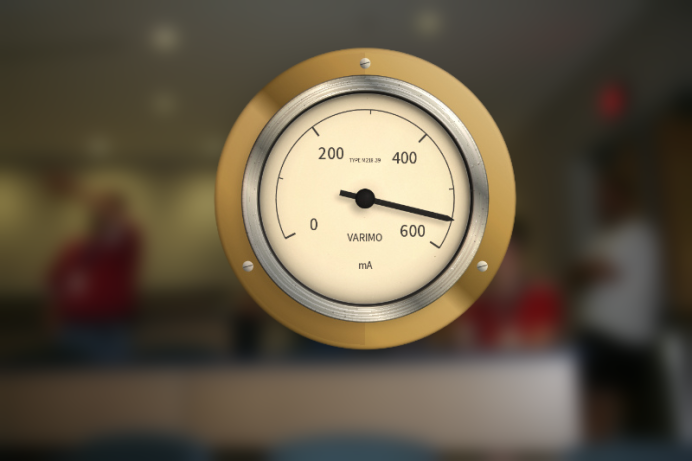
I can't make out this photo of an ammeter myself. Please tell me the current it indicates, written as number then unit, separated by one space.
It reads 550 mA
